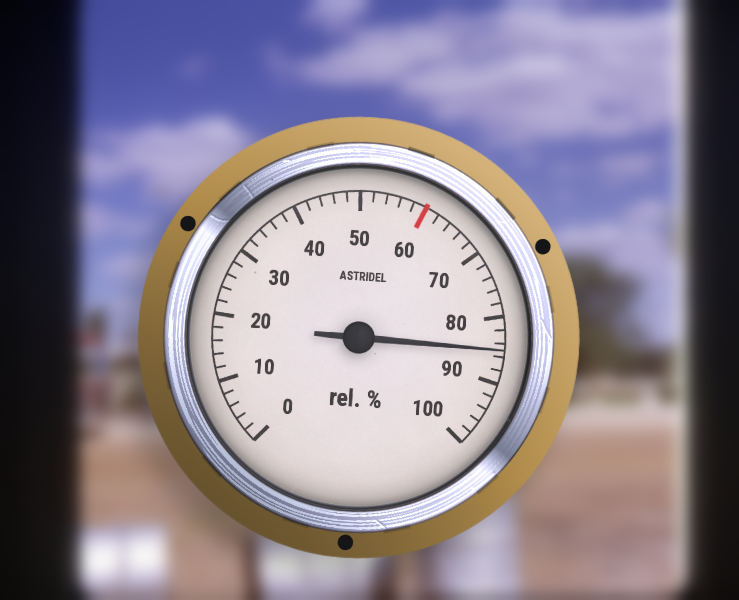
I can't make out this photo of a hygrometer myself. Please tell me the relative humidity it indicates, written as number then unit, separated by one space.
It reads 85 %
